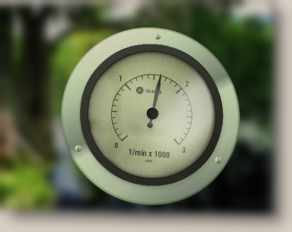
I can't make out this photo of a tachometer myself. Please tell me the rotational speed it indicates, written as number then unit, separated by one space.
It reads 1600 rpm
